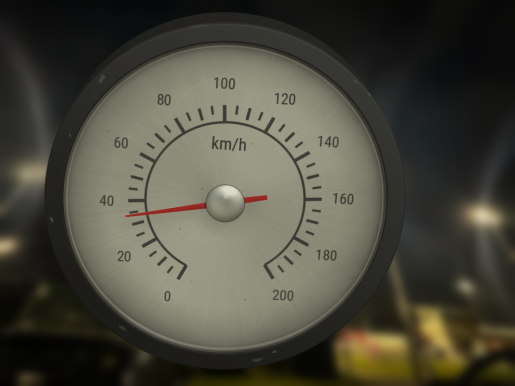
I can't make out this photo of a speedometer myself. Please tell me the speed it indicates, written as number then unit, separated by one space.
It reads 35 km/h
